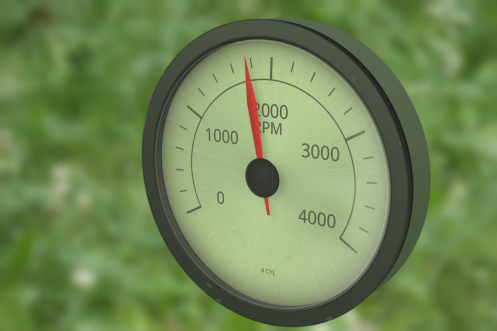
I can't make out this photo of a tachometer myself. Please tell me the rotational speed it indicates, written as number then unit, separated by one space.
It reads 1800 rpm
